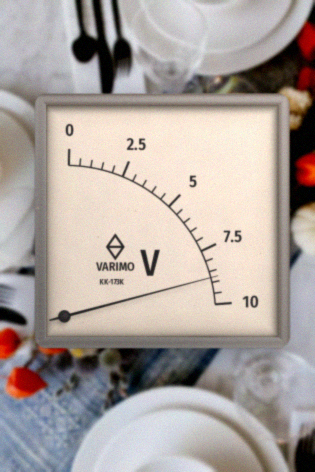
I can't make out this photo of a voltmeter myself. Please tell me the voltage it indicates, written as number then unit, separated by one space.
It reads 8.75 V
